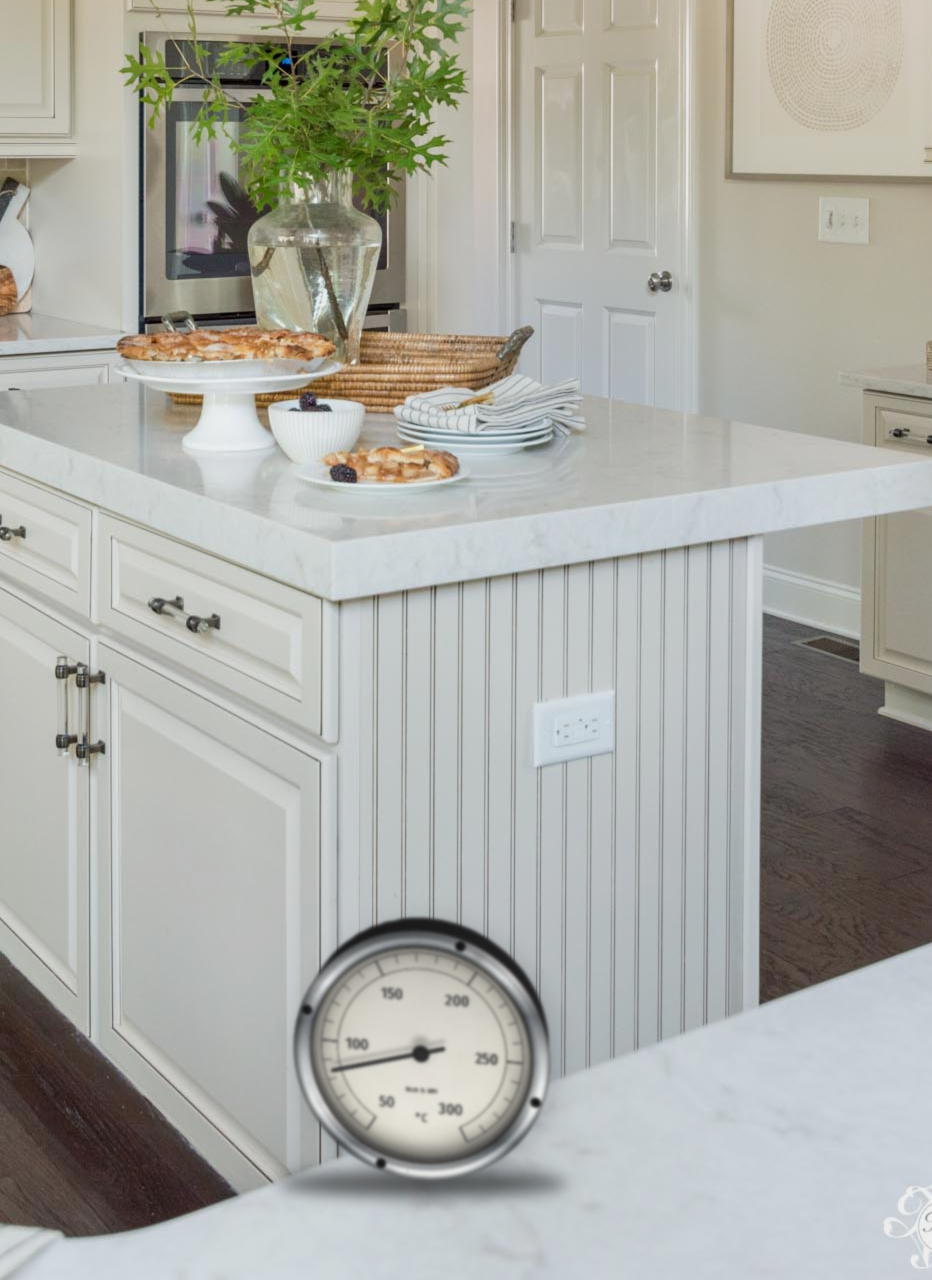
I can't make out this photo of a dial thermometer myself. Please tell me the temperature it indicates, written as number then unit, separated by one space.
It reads 85 °C
